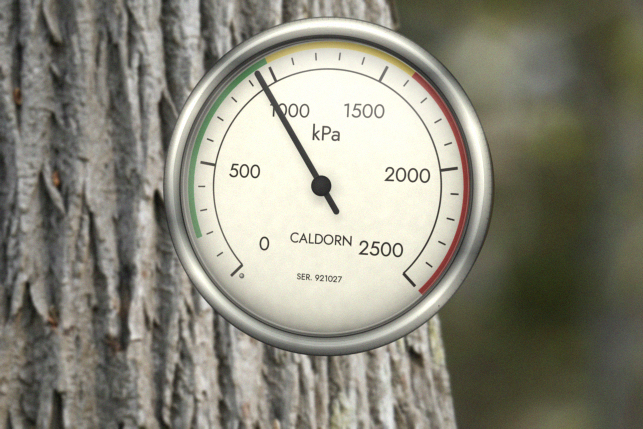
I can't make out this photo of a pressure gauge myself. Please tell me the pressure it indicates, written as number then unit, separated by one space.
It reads 950 kPa
